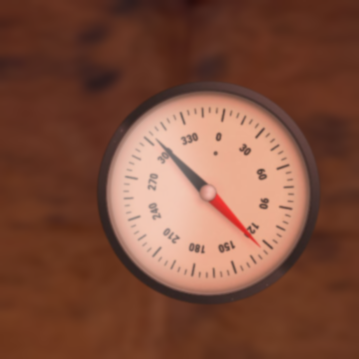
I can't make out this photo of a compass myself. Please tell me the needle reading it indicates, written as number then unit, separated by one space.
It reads 125 °
